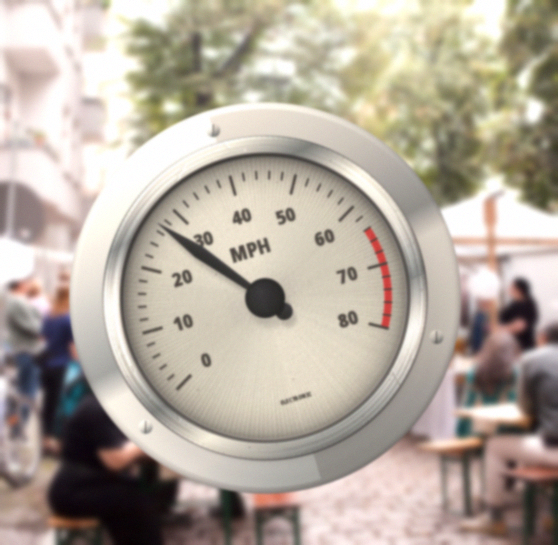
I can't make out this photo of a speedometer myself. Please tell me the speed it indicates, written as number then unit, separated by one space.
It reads 27 mph
